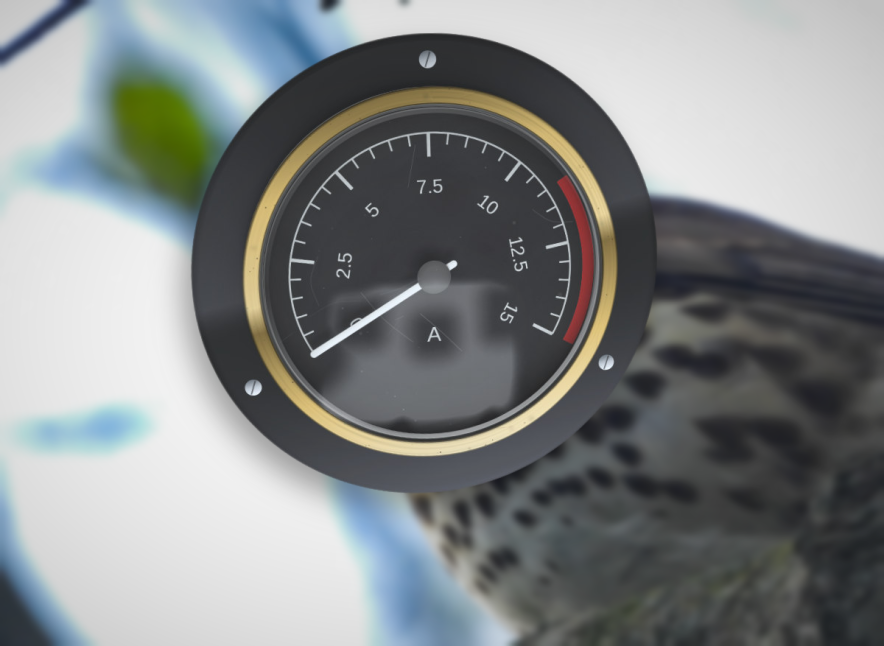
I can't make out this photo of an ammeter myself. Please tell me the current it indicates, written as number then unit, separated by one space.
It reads 0 A
